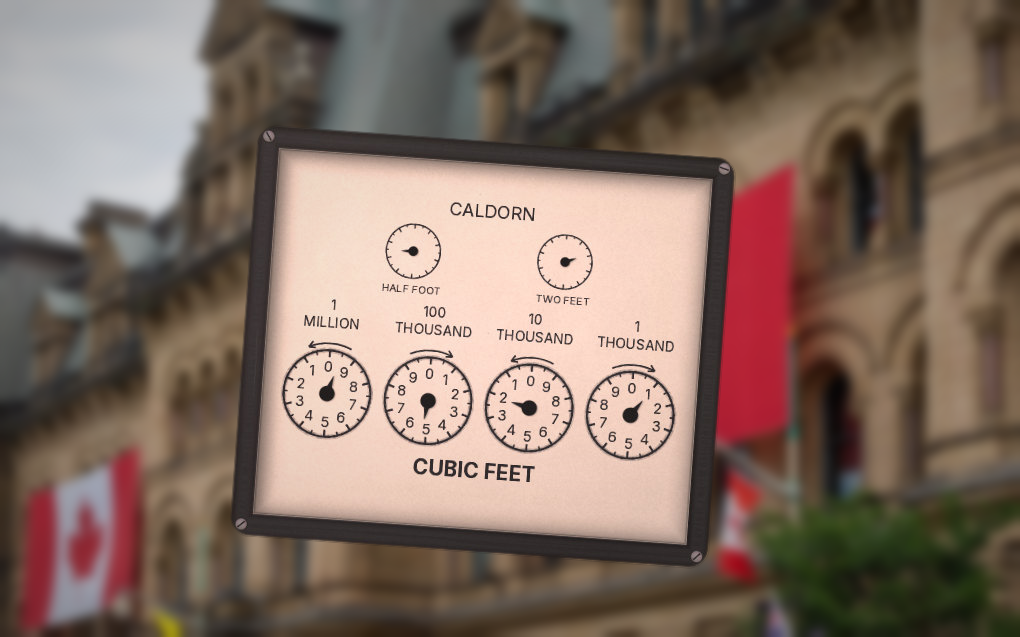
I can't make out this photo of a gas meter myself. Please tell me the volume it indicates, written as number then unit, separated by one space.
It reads 952100 ft³
